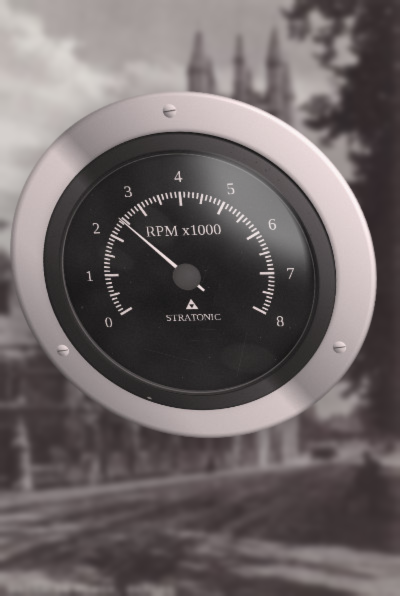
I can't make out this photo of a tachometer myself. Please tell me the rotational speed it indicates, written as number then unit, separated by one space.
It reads 2500 rpm
